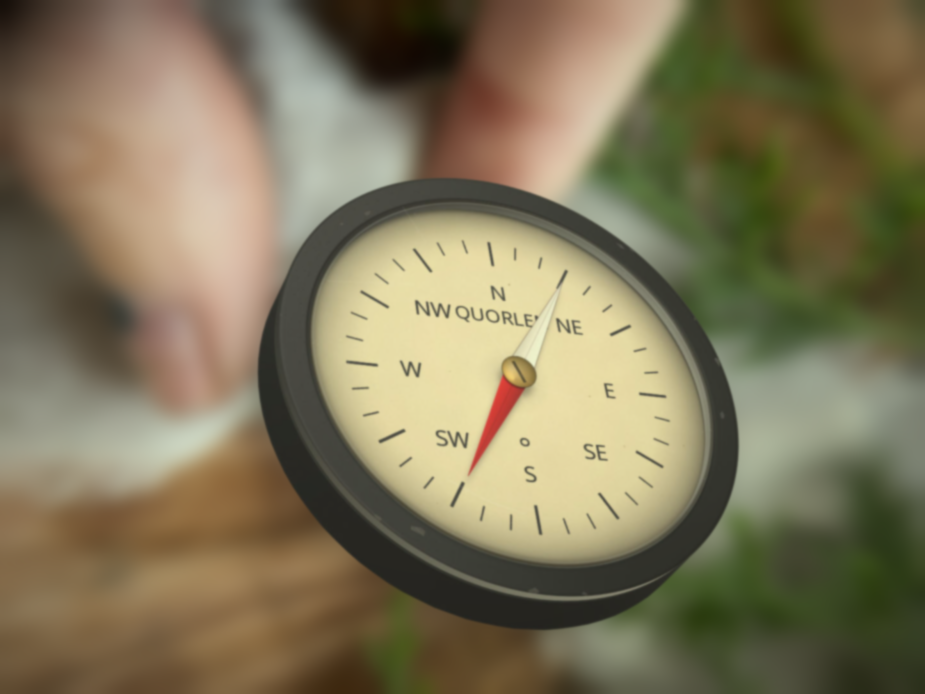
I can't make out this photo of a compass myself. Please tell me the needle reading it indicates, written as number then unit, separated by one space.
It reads 210 °
